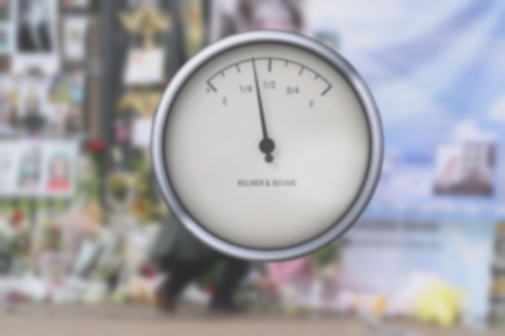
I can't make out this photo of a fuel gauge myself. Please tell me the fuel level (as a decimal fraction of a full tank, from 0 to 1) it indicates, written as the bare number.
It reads 0.375
